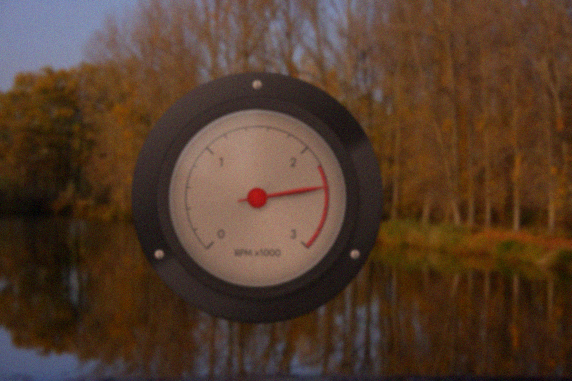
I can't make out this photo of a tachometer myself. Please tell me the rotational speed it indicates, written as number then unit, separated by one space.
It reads 2400 rpm
